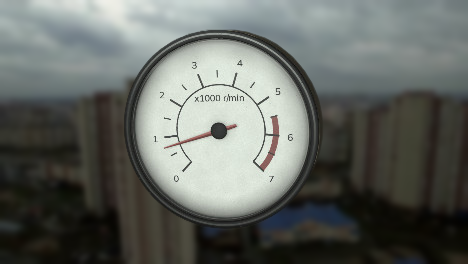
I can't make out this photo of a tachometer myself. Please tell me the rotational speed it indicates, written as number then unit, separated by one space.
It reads 750 rpm
